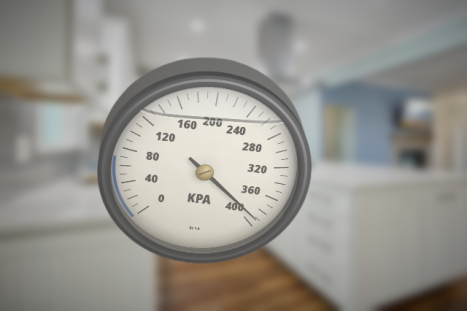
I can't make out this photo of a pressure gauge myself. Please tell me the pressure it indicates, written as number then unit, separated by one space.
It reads 390 kPa
